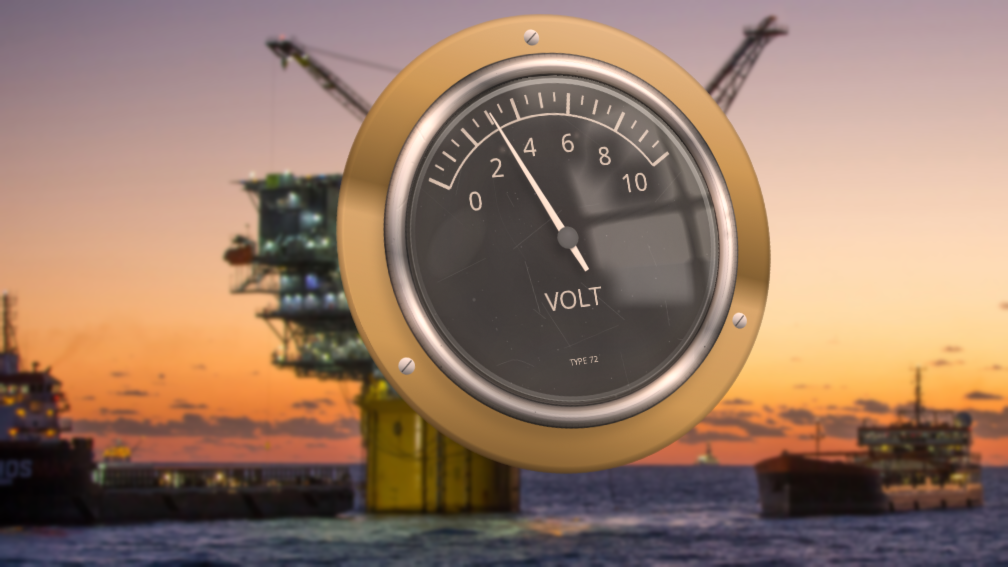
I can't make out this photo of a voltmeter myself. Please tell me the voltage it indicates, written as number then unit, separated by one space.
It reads 3 V
